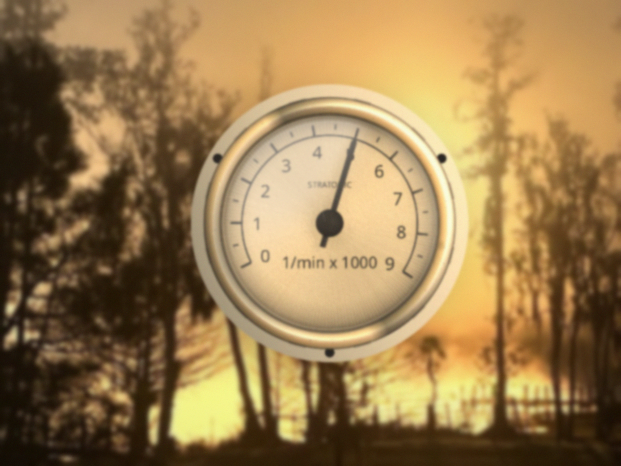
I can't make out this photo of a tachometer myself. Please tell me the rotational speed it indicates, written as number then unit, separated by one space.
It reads 5000 rpm
